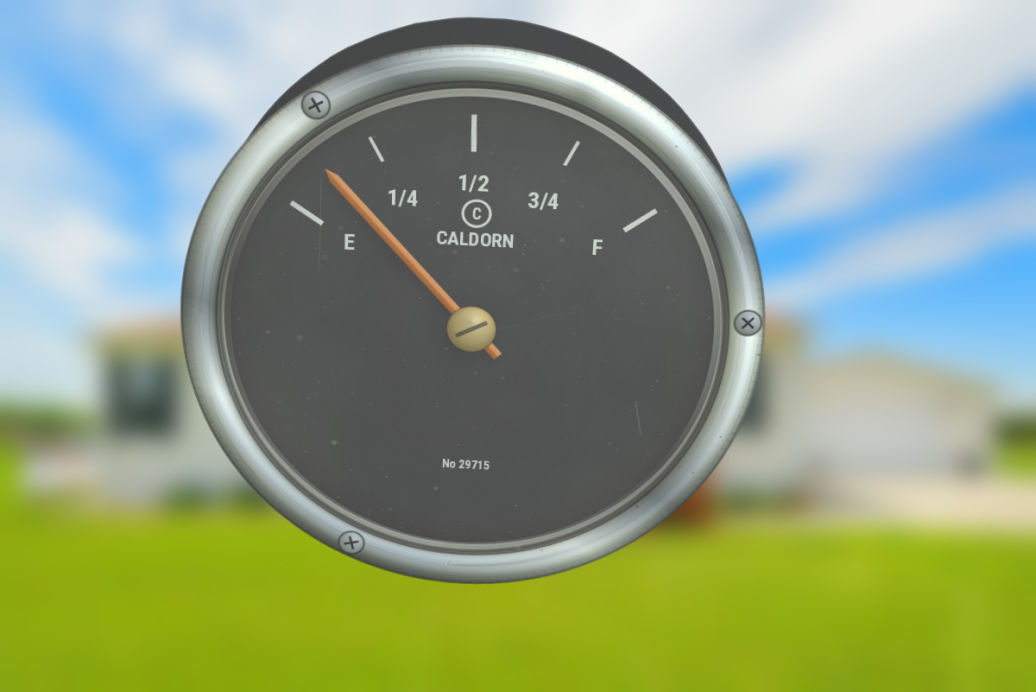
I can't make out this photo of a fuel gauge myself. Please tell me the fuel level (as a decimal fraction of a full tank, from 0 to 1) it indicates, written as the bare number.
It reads 0.125
